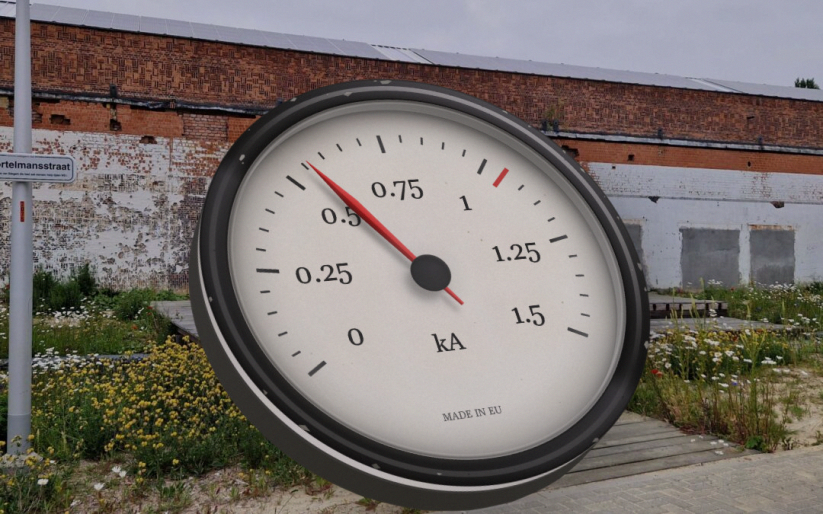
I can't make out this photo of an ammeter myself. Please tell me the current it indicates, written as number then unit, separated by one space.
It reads 0.55 kA
